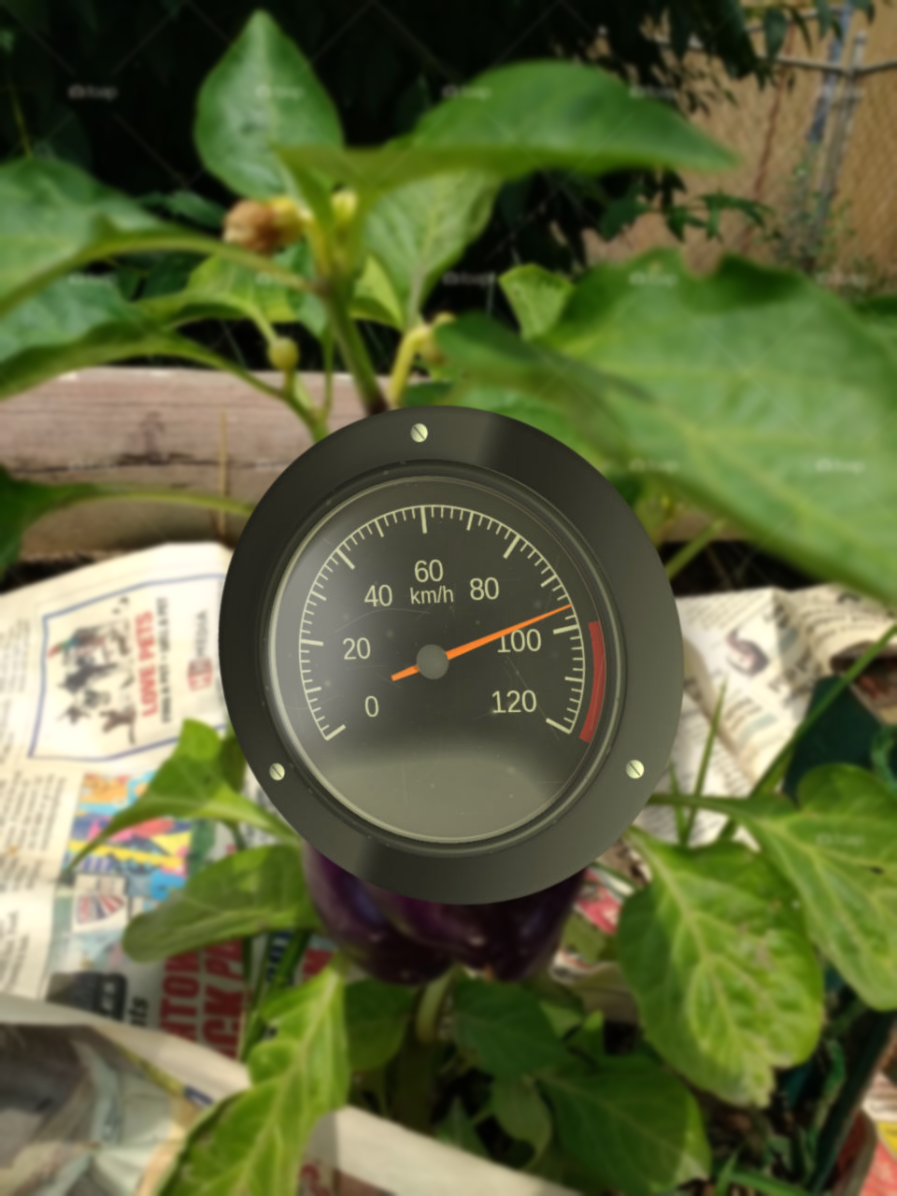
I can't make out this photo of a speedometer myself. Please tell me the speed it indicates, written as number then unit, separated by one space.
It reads 96 km/h
